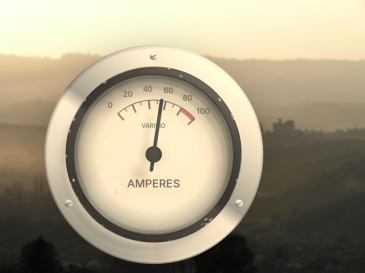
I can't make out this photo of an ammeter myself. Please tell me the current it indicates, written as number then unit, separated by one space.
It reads 55 A
